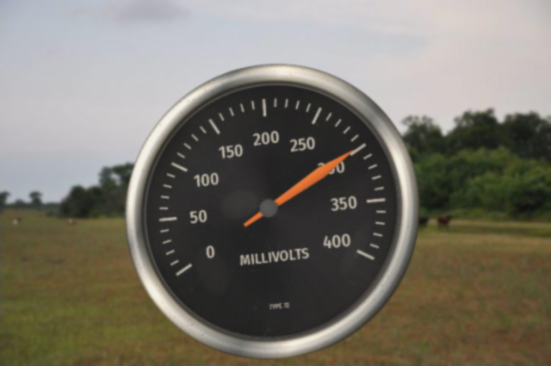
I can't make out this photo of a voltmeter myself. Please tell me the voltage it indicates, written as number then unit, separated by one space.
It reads 300 mV
